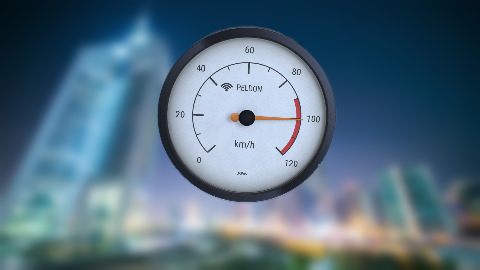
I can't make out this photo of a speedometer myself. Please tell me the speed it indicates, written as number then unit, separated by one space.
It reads 100 km/h
